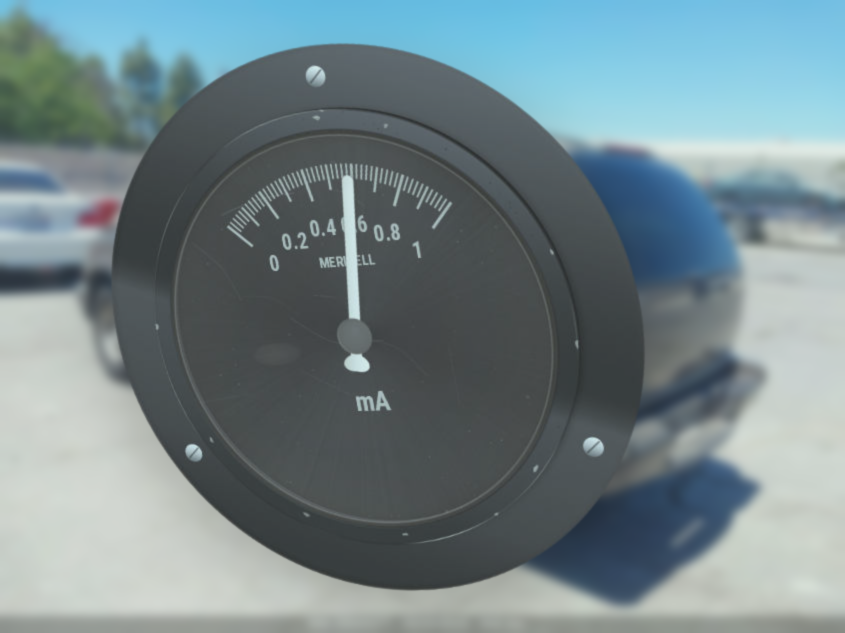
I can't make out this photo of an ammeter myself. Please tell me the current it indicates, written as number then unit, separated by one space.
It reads 0.6 mA
